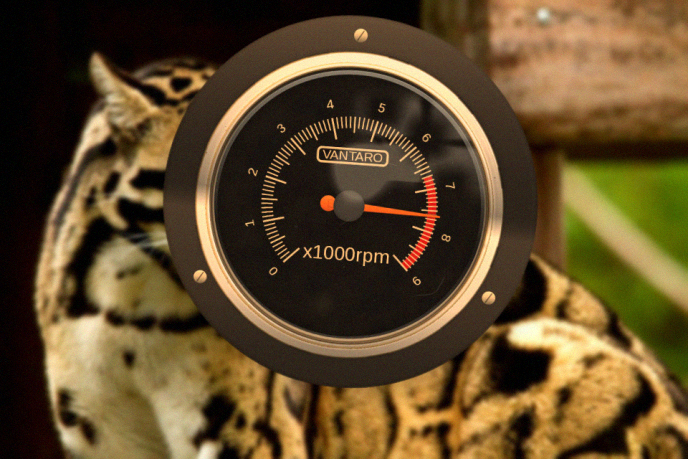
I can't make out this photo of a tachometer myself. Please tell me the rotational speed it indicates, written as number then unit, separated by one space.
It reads 7600 rpm
